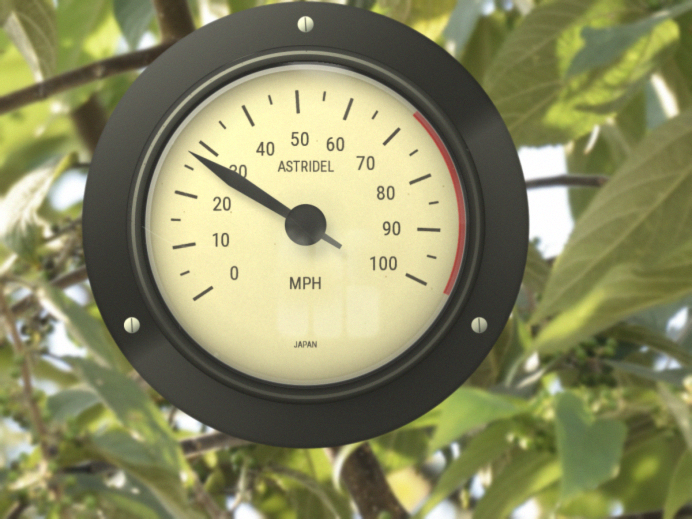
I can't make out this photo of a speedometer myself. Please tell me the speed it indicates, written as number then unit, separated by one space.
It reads 27.5 mph
